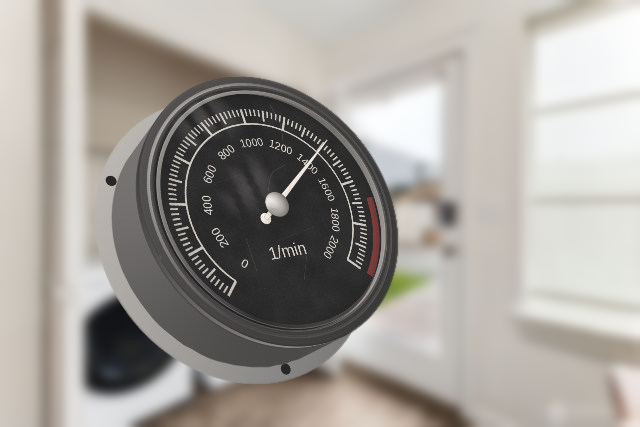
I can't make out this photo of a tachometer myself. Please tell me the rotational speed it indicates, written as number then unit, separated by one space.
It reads 1400 rpm
